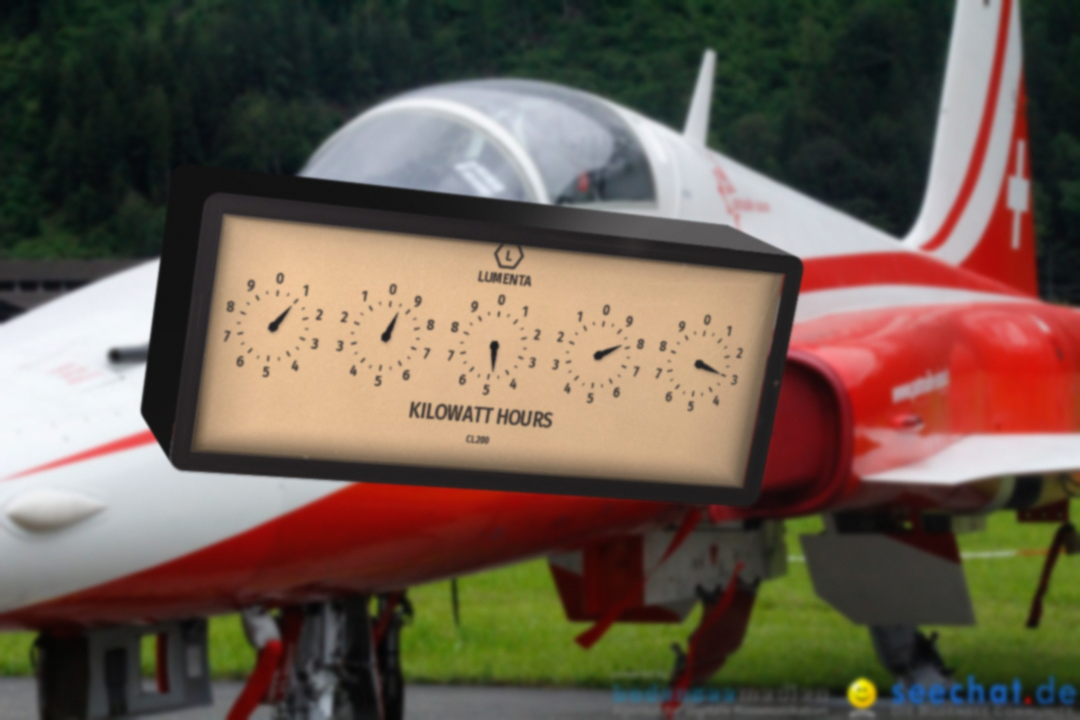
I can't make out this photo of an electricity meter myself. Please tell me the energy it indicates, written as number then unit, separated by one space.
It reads 9483 kWh
